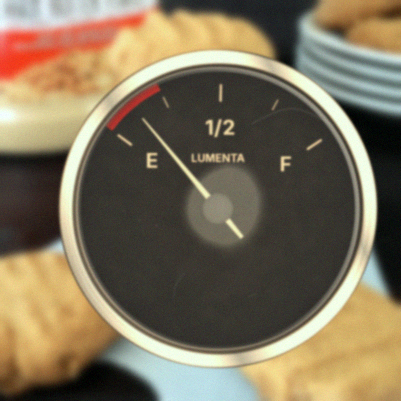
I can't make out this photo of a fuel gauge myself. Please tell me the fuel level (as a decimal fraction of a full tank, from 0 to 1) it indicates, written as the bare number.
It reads 0.125
